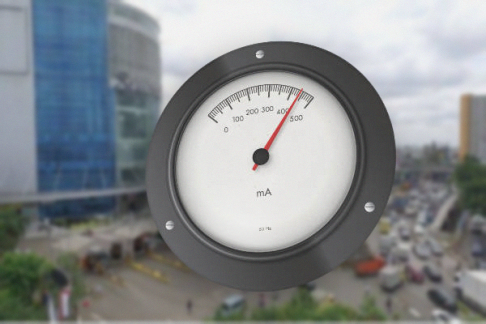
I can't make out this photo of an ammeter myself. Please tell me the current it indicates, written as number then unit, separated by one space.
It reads 450 mA
